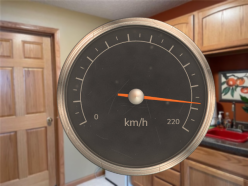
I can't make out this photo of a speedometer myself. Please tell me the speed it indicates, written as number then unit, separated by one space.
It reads 195 km/h
